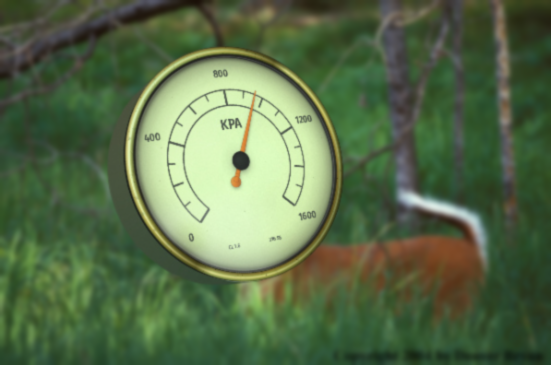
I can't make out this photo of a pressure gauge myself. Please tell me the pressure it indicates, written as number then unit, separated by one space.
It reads 950 kPa
